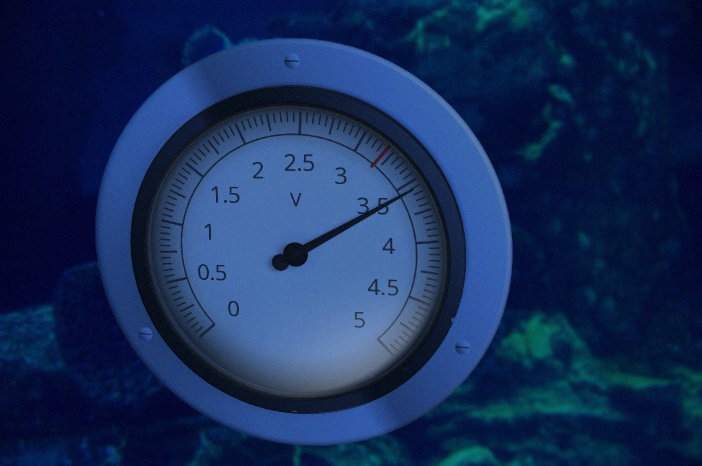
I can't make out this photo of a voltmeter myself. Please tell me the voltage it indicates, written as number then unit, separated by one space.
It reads 3.55 V
